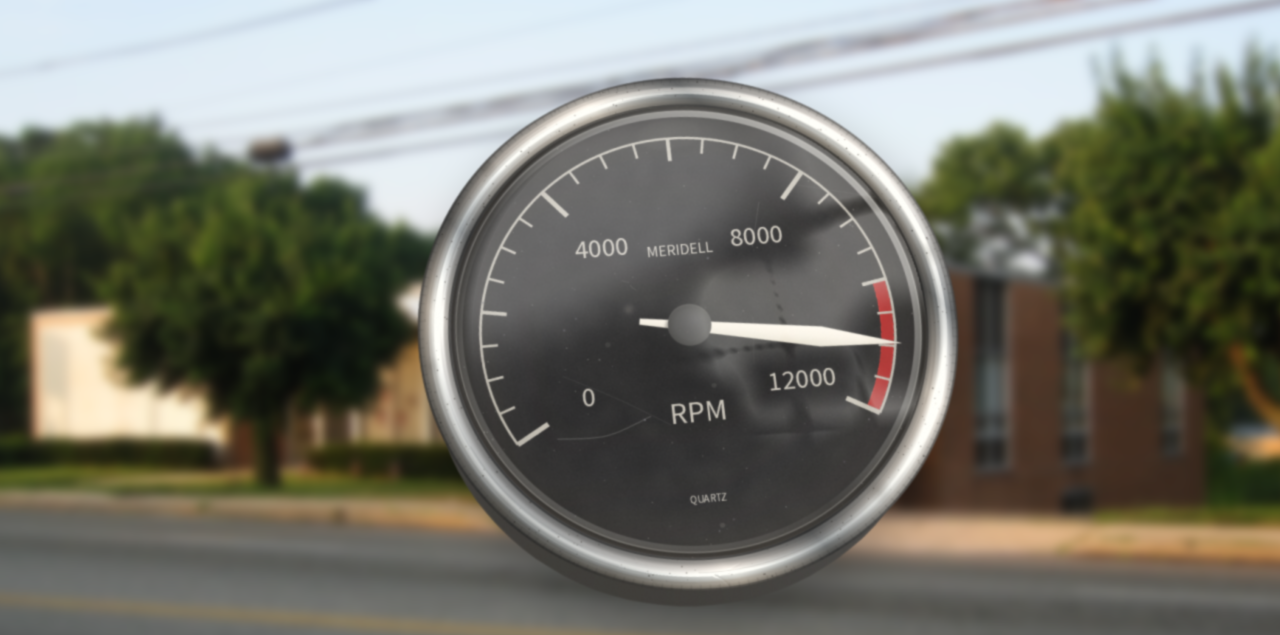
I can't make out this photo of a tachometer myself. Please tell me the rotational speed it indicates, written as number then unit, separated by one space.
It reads 11000 rpm
